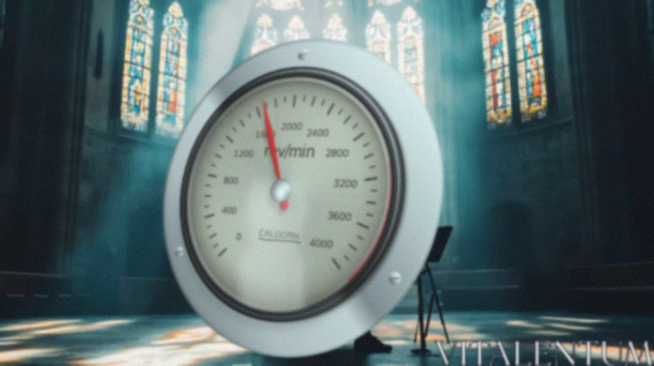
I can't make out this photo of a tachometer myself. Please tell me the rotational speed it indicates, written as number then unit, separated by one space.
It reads 1700 rpm
